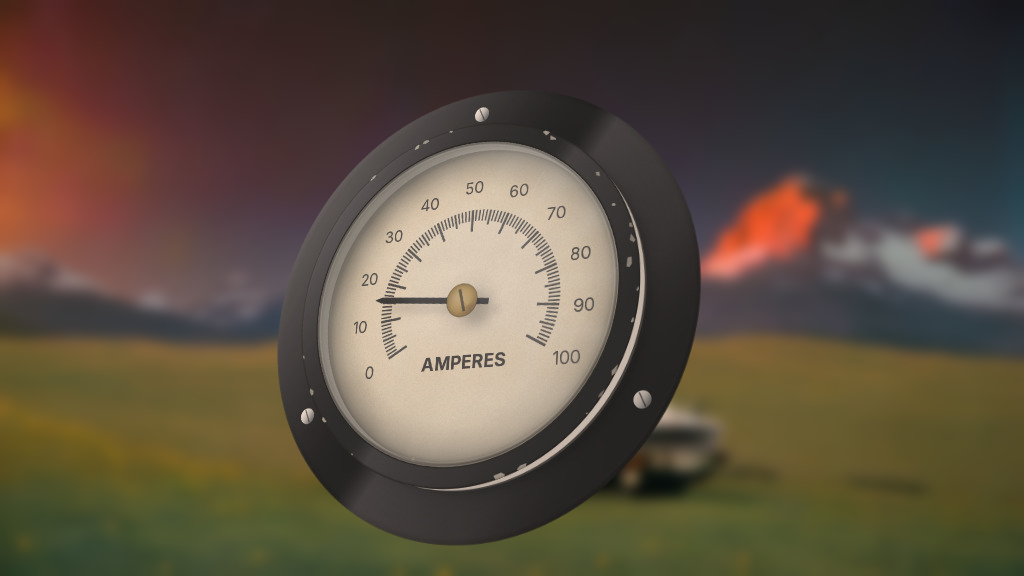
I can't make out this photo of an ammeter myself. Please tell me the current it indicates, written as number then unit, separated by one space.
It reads 15 A
